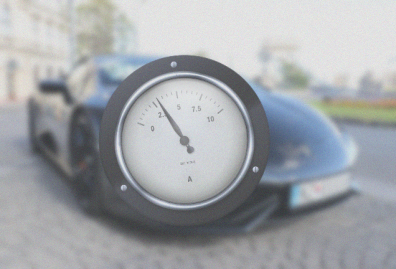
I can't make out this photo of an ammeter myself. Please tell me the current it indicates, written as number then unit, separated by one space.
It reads 3 A
